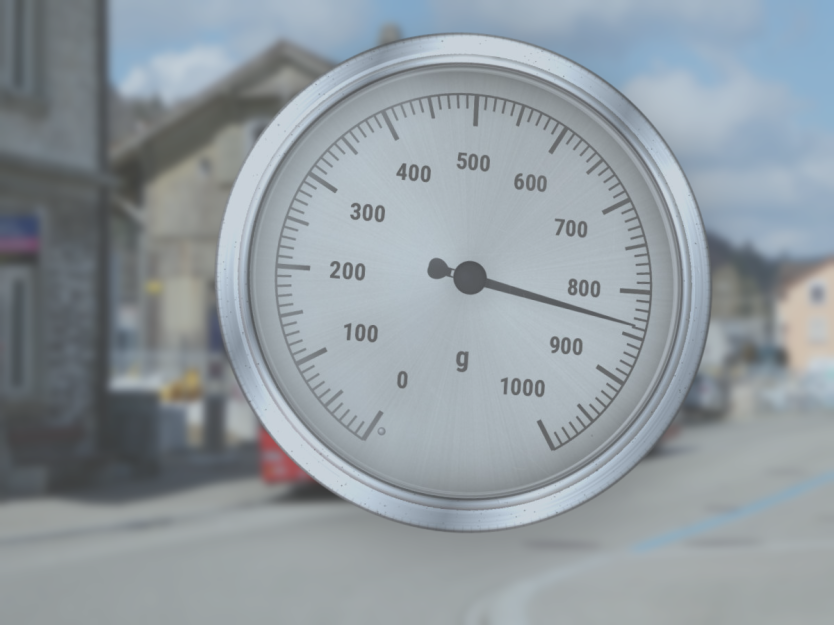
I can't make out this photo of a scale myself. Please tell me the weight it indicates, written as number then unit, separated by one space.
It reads 840 g
